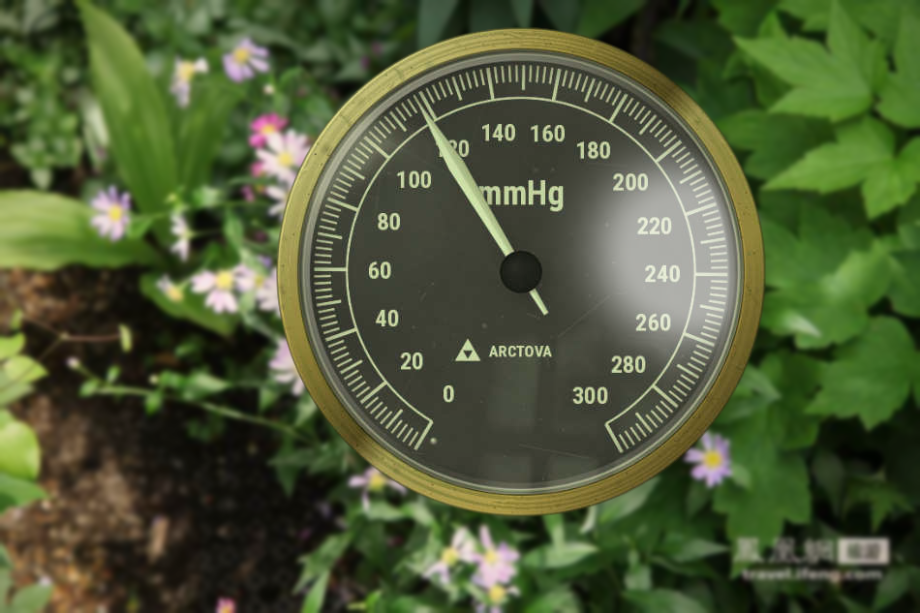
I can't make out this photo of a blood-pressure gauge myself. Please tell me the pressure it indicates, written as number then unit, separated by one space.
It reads 118 mmHg
